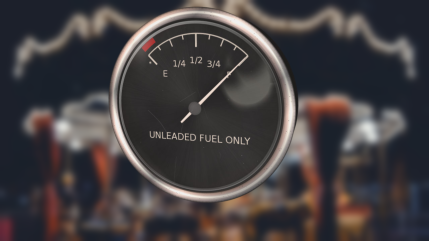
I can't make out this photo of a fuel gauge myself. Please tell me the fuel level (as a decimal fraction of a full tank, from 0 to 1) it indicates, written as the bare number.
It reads 1
